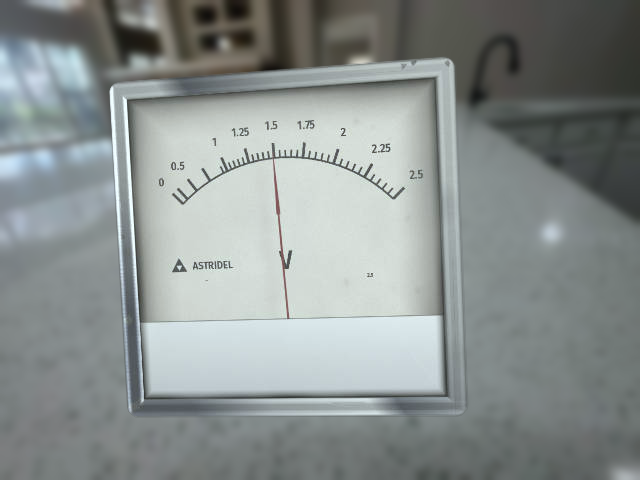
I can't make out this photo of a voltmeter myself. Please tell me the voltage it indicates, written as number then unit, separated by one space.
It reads 1.5 V
